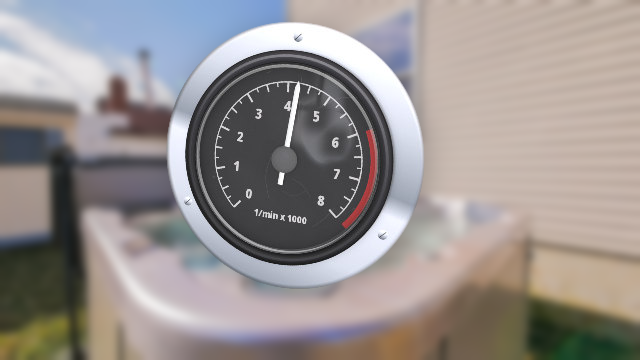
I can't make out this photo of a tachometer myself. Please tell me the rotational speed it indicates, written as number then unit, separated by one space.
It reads 4250 rpm
